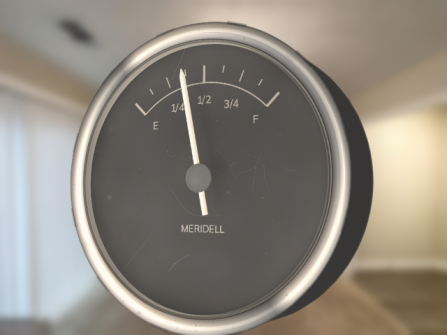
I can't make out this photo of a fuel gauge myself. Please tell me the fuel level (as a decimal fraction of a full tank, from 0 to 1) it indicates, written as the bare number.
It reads 0.375
